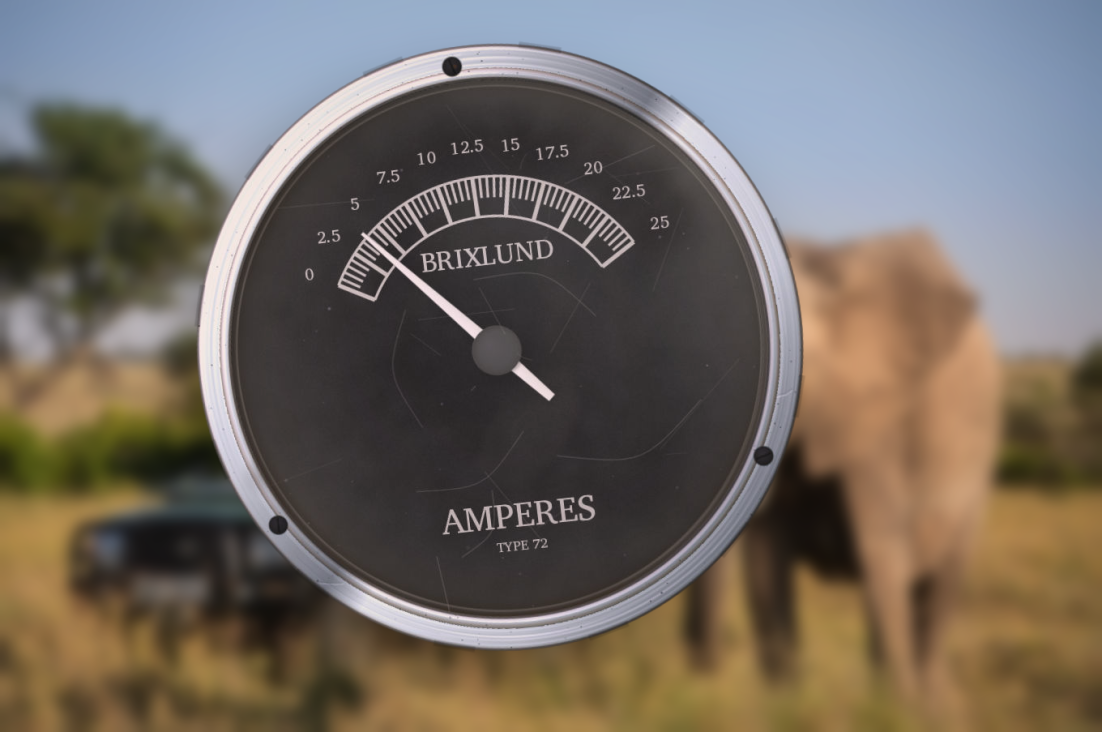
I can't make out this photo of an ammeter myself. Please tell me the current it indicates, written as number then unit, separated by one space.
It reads 4 A
